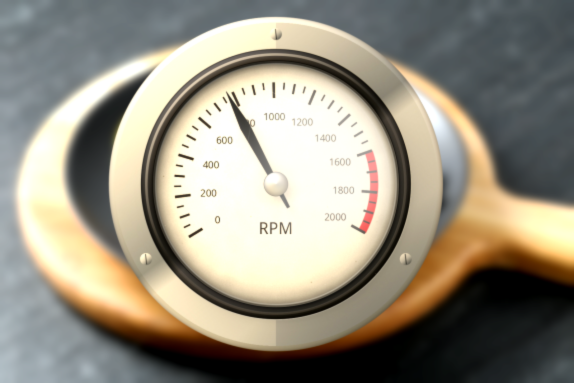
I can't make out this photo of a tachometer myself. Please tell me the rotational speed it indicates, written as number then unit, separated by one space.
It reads 775 rpm
